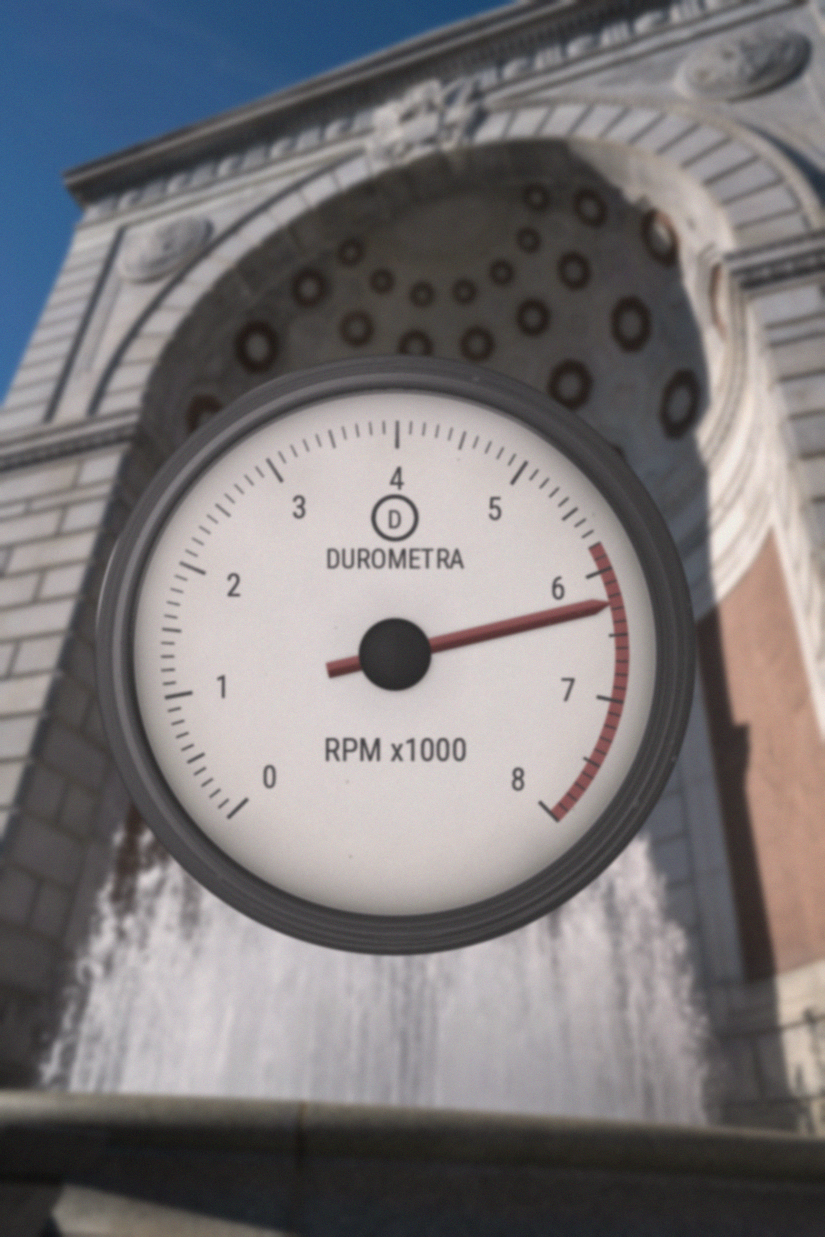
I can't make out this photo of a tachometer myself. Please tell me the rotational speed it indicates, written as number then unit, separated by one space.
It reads 6250 rpm
